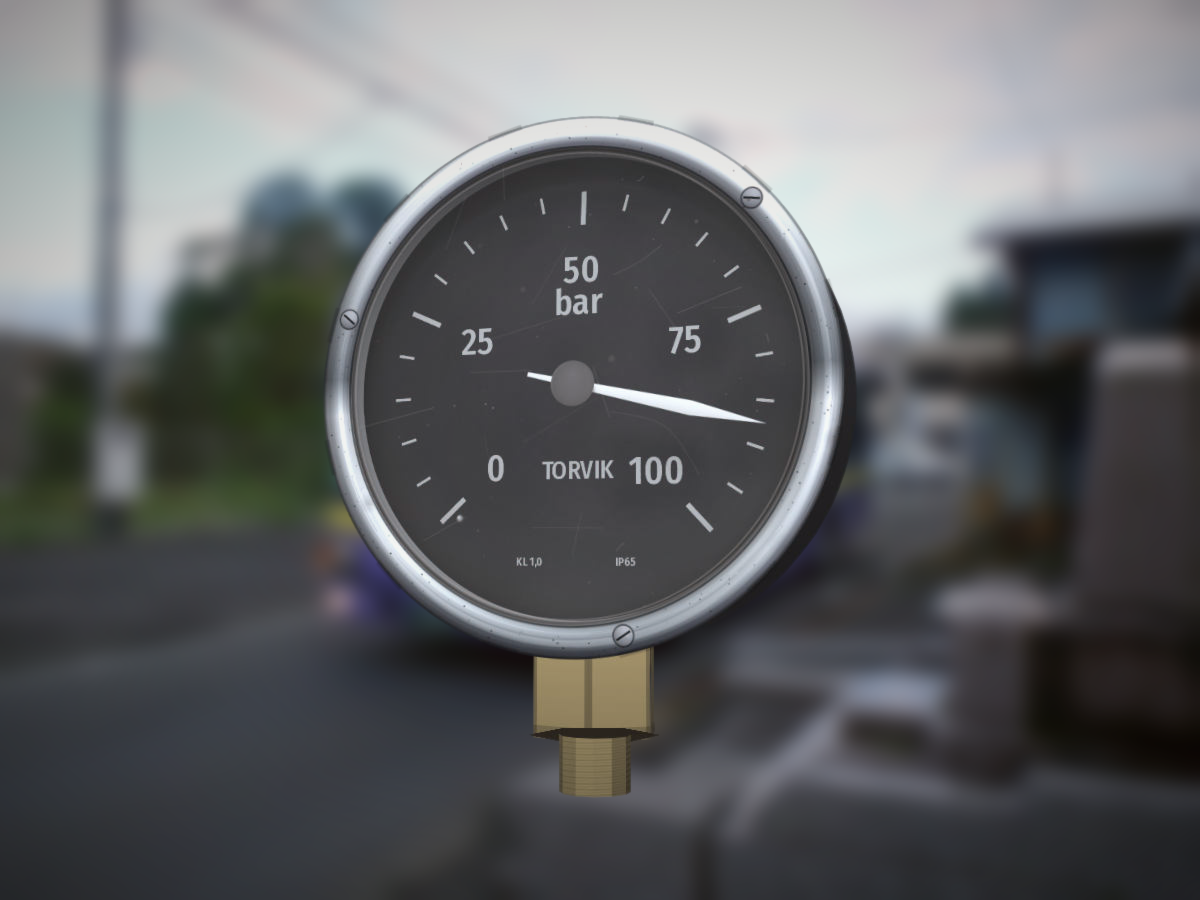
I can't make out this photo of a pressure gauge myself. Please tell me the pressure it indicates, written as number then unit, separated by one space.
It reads 87.5 bar
